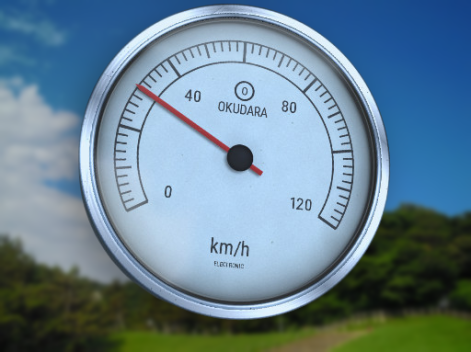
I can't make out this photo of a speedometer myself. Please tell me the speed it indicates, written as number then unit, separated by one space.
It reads 30 km/h
